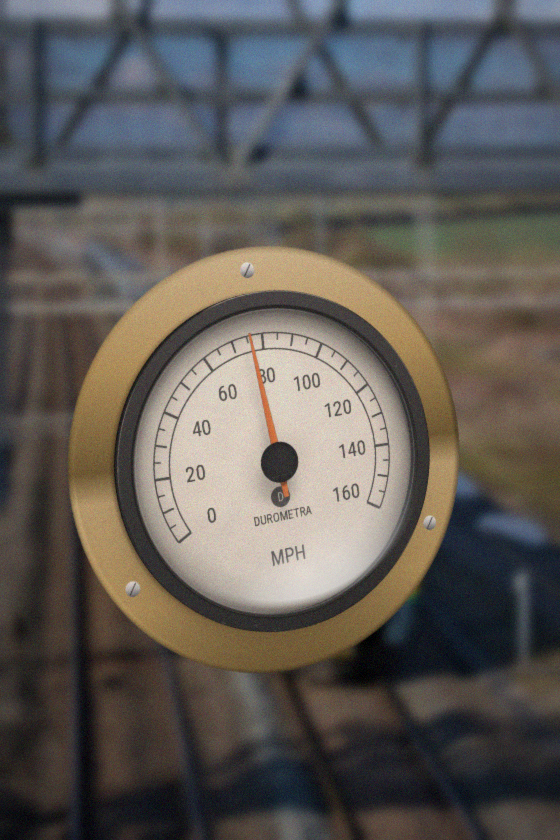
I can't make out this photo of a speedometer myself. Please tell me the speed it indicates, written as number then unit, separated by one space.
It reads 75 mph
